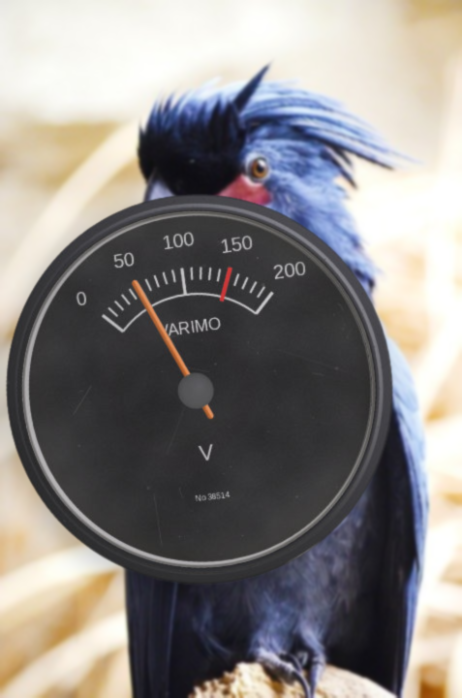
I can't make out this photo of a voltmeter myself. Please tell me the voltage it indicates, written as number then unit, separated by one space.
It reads 50 V
